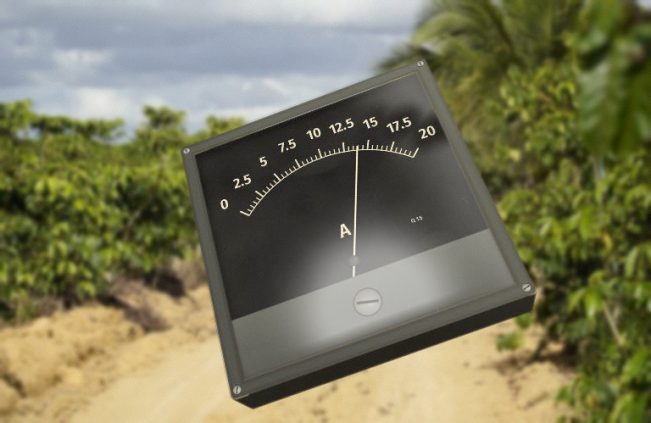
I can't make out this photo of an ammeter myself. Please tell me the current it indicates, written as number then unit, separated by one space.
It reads 14 A
